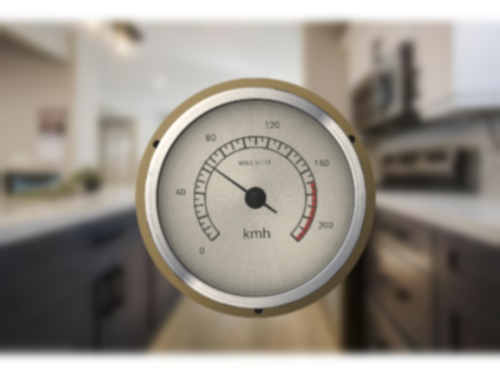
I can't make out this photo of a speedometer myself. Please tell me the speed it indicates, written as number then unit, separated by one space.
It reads 65 km/h
